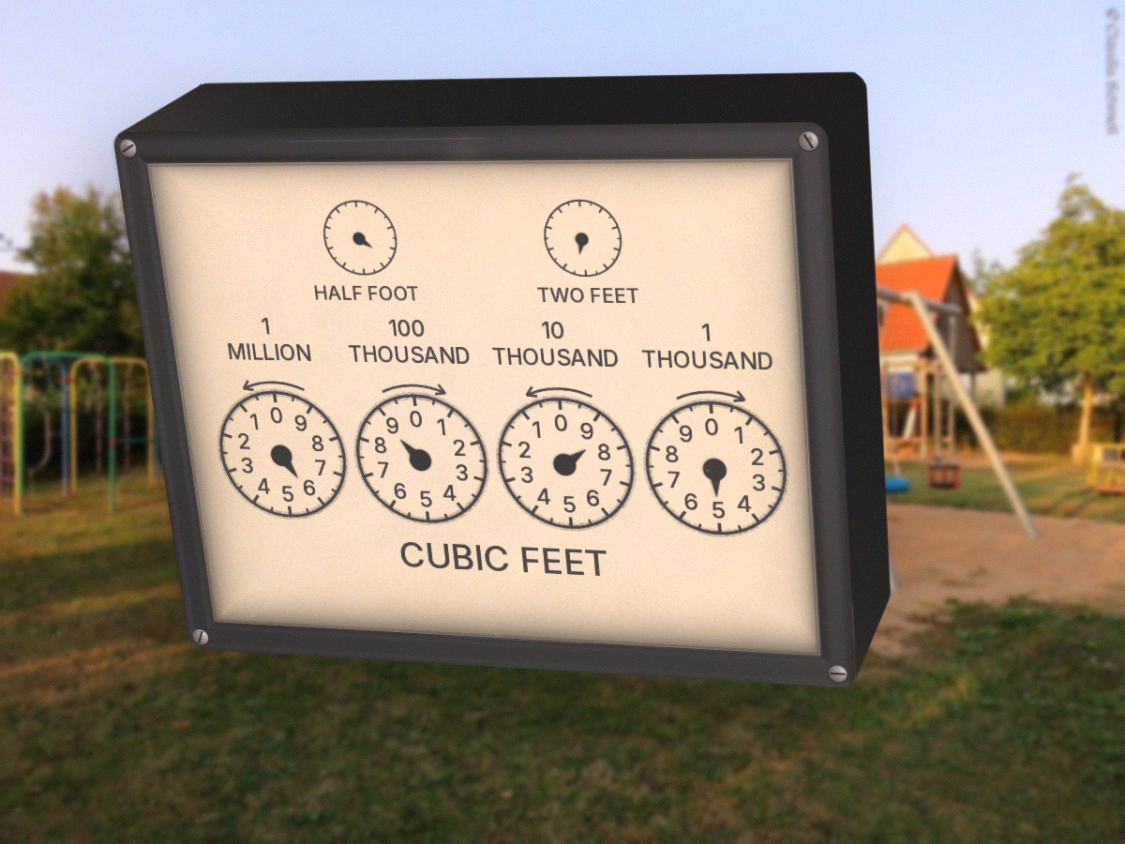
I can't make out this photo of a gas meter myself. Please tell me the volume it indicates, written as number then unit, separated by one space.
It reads 588500 ft³
